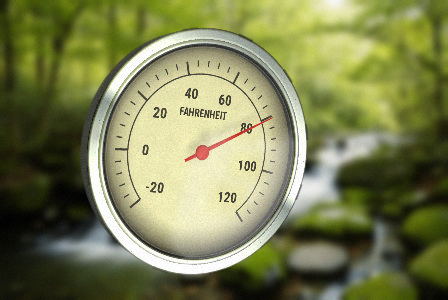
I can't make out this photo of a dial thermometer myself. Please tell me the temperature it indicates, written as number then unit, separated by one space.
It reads 80 °F
